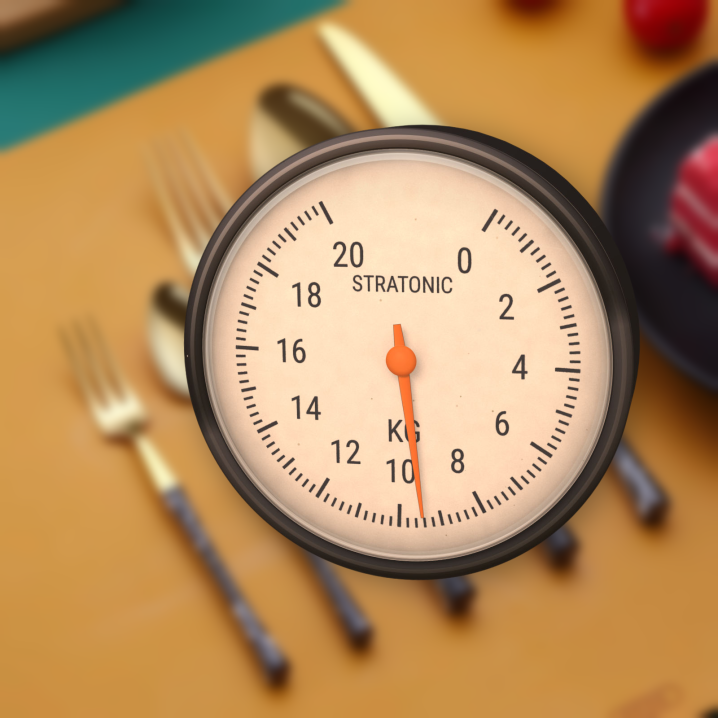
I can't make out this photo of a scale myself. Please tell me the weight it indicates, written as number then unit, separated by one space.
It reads 9.4 kg
